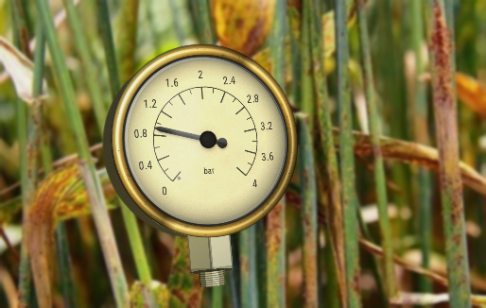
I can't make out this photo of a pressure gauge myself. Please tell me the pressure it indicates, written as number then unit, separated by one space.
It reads 0.9 bar
